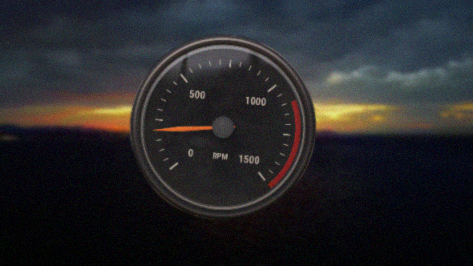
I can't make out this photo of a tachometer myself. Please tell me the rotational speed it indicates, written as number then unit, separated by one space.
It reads 200 rpm
